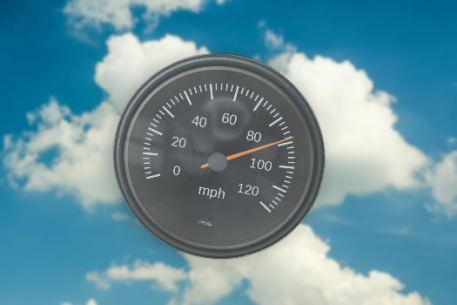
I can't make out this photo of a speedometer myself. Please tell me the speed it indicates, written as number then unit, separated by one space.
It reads 88 mph
